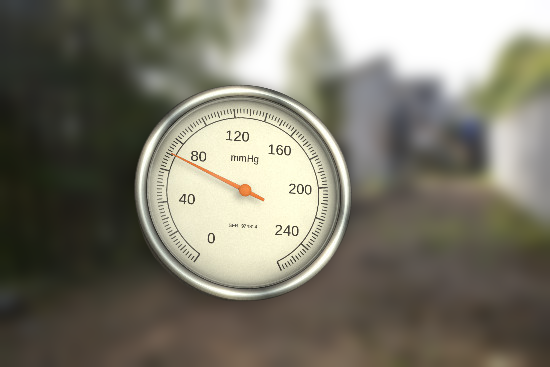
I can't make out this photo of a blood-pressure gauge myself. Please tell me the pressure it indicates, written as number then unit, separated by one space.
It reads 70 mmHg
